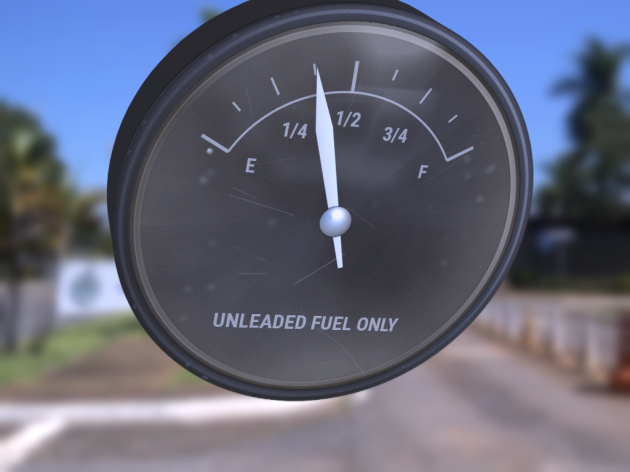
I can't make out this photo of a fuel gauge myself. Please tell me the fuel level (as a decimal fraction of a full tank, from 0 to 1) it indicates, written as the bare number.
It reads 0.375
